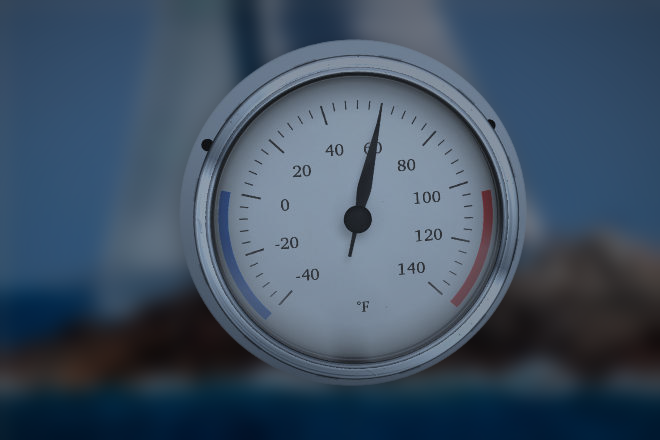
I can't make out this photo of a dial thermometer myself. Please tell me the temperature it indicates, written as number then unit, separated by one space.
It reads 60 °F
